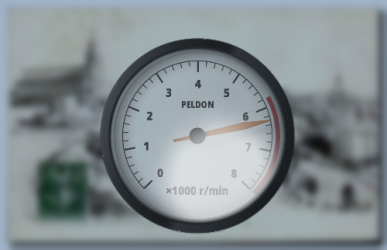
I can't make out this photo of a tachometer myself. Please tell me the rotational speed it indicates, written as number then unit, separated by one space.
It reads 6300 rpm
